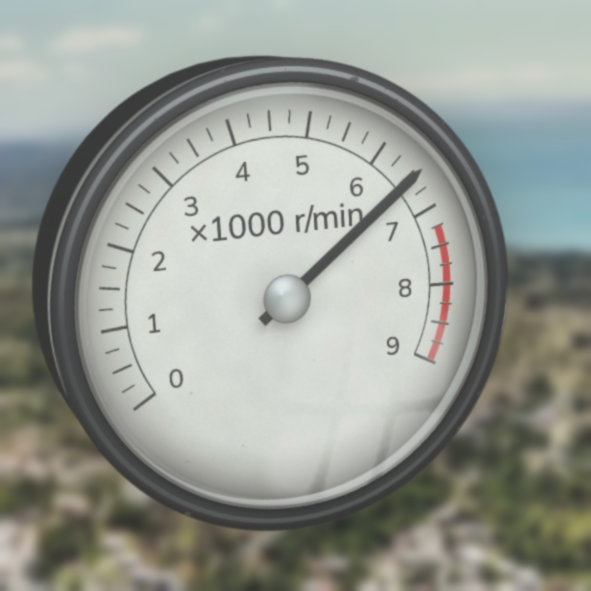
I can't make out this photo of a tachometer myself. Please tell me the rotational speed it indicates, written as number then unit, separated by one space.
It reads 6500 rpm
